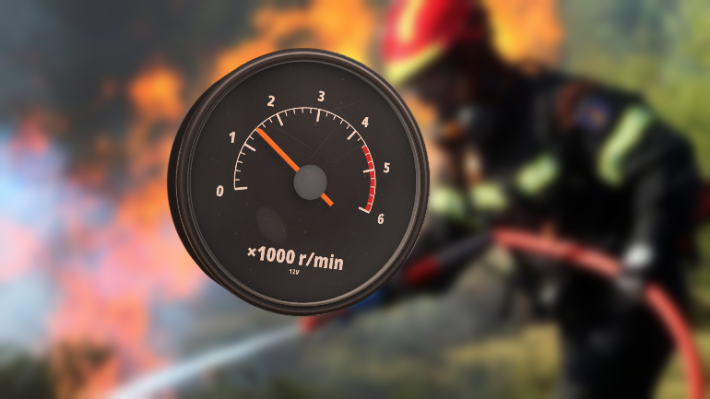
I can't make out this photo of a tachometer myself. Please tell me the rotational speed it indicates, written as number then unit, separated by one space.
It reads 1400 rpm
